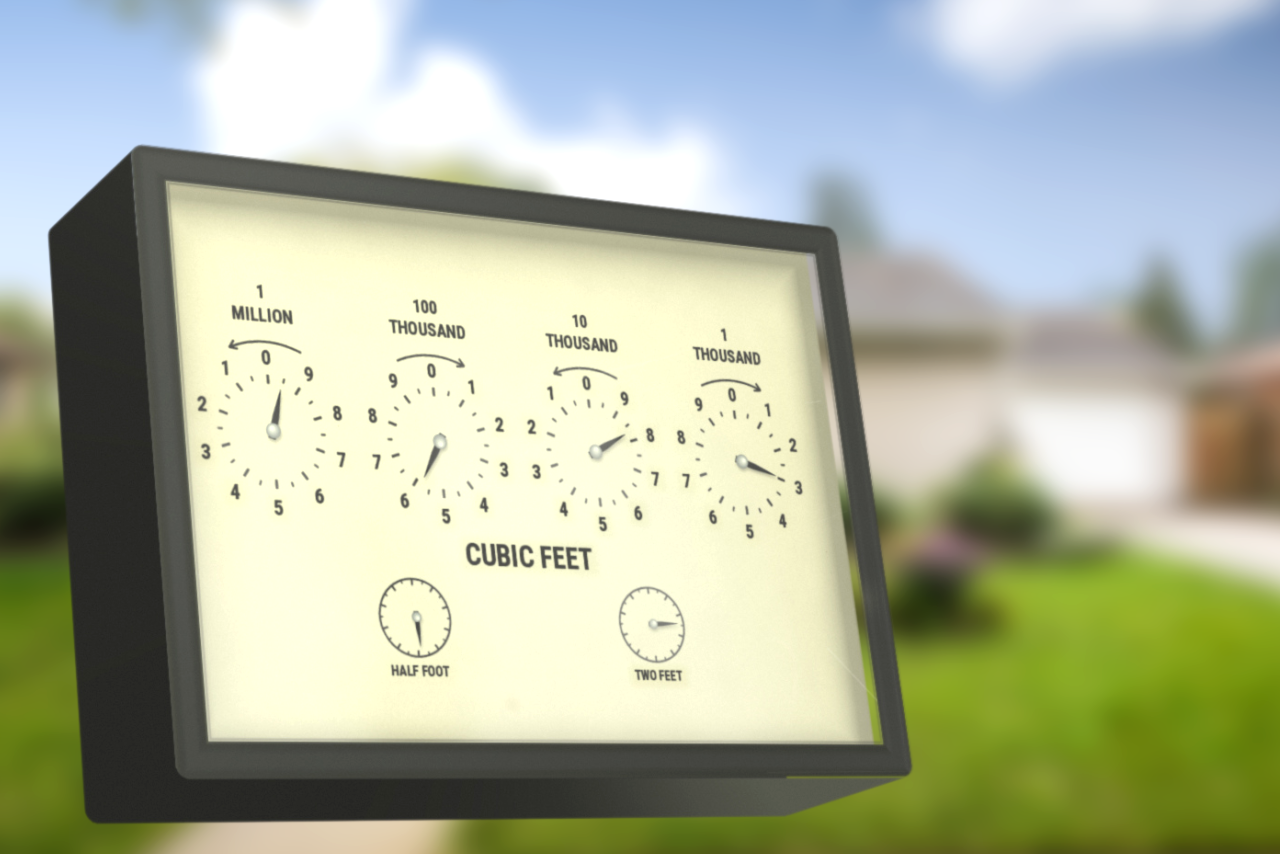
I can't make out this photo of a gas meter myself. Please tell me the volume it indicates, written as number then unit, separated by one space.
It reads 958300 ft³
